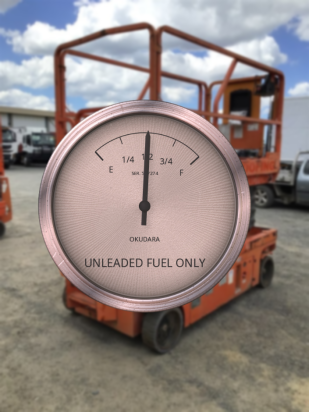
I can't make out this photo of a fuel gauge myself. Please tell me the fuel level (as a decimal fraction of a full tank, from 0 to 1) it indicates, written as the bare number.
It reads 0.5
